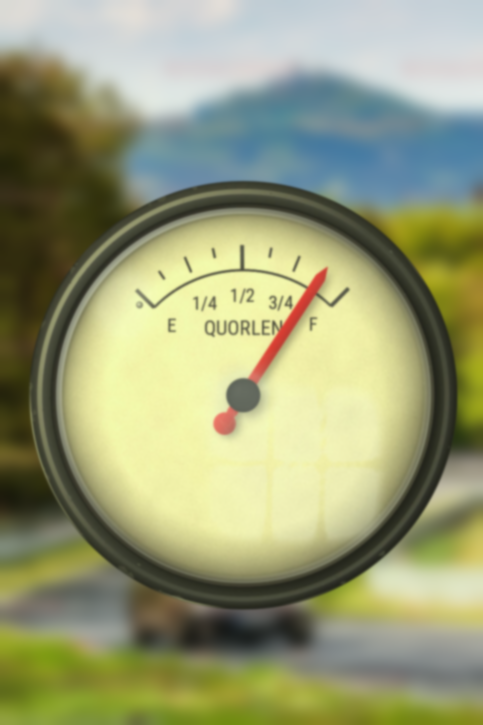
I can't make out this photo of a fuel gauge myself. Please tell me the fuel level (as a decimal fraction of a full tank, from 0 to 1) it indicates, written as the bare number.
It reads 0.875
